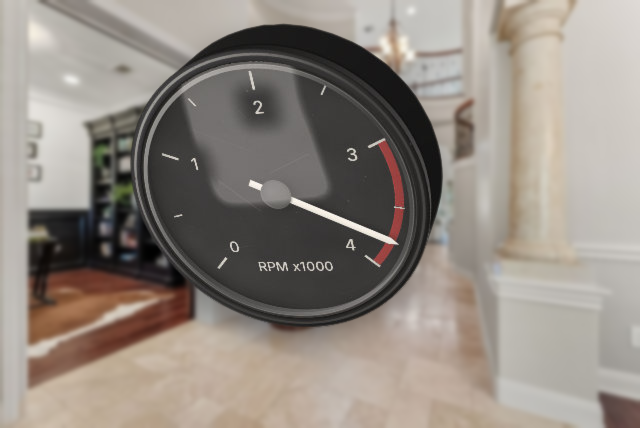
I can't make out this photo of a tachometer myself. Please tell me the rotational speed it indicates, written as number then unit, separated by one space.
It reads 3750 rpm
